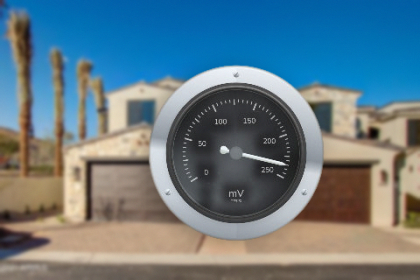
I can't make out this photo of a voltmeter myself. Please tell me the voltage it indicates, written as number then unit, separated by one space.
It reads 235 mV
